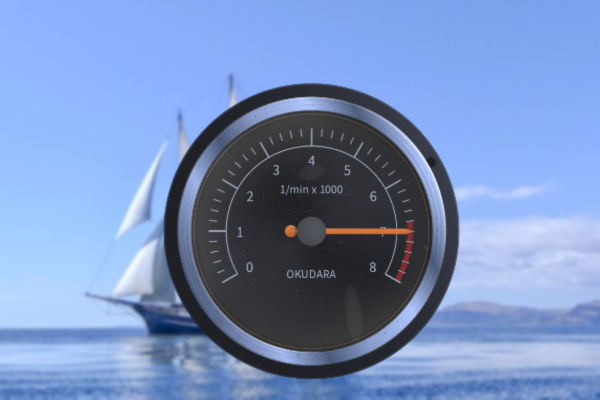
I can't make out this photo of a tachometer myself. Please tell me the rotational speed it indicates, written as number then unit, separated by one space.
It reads 7000 rpm
